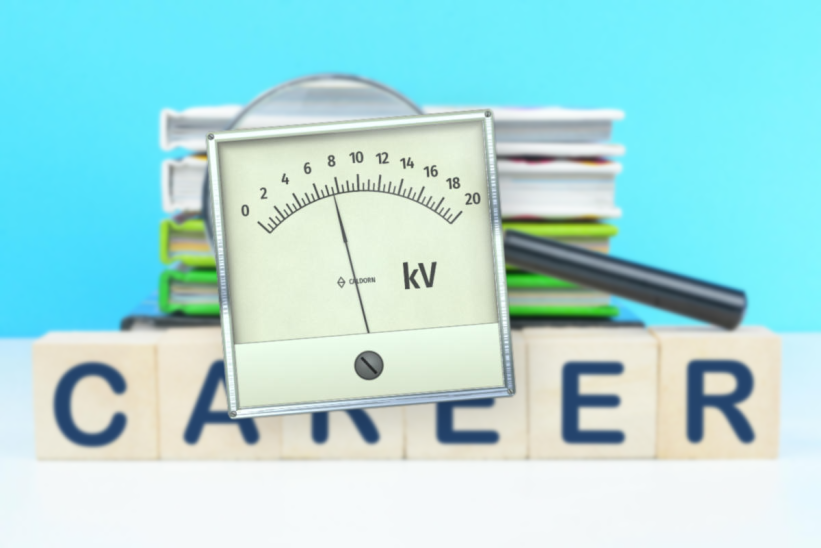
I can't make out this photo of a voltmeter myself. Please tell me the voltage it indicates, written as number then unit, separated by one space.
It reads 7.5 kV
